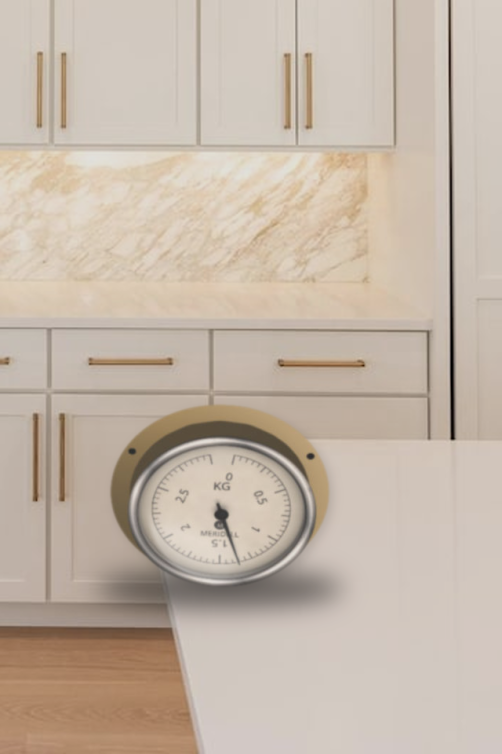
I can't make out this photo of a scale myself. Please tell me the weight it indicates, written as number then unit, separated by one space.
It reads 1.35 kg
